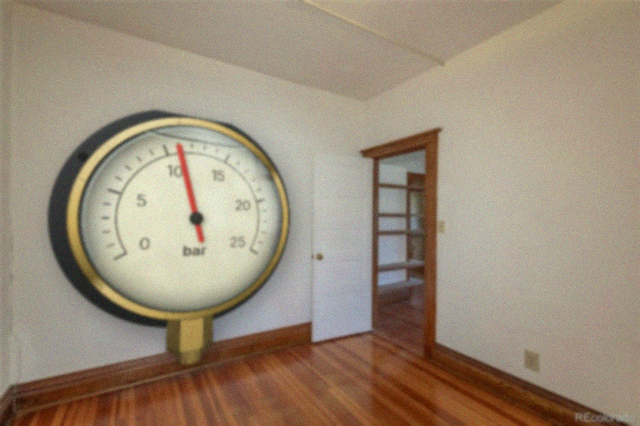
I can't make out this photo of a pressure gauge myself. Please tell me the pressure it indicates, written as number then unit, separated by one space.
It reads 11 bar
